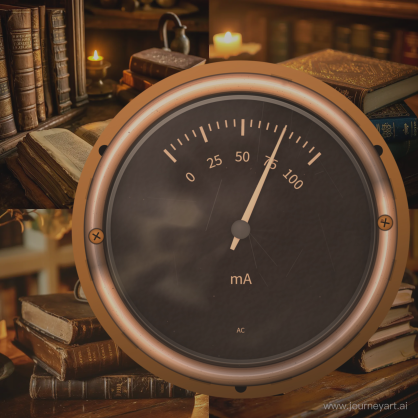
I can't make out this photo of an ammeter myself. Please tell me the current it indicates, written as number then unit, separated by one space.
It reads 75 mA
